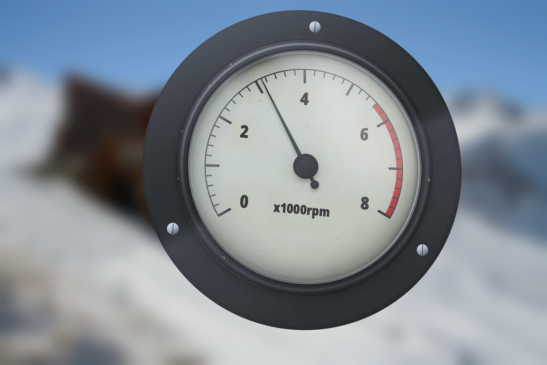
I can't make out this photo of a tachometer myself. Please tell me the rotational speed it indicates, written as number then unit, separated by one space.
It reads 3100 rpm
